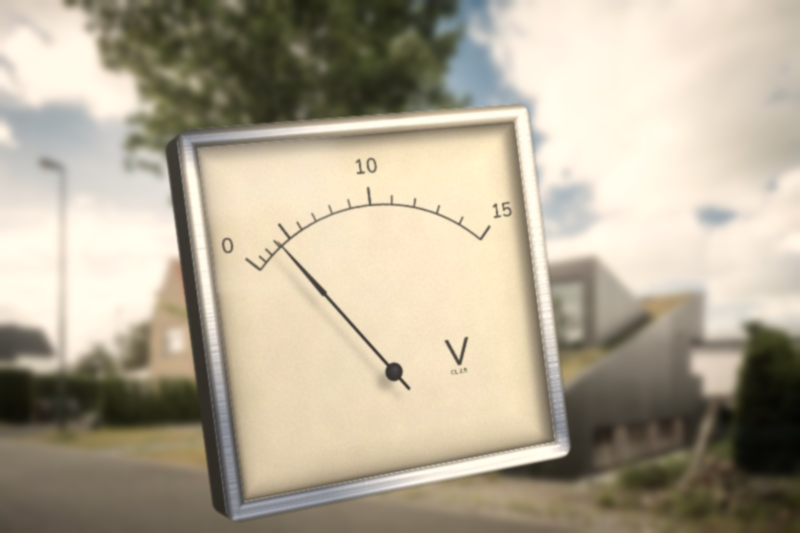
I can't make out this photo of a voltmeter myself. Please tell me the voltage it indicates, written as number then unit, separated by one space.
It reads 4 V
